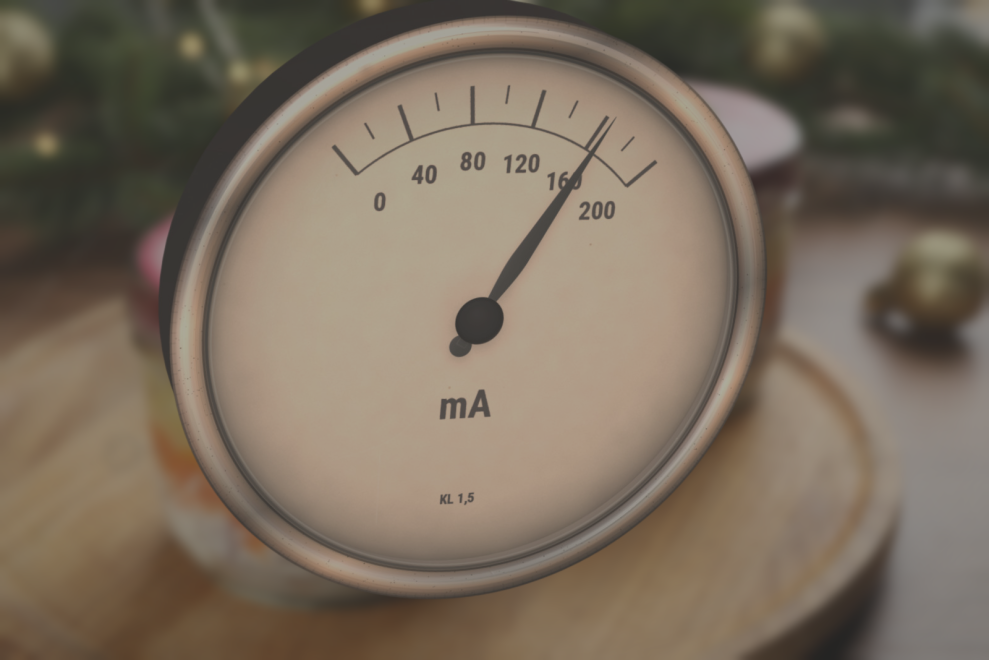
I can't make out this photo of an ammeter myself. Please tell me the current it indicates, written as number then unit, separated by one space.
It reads 160 mA
